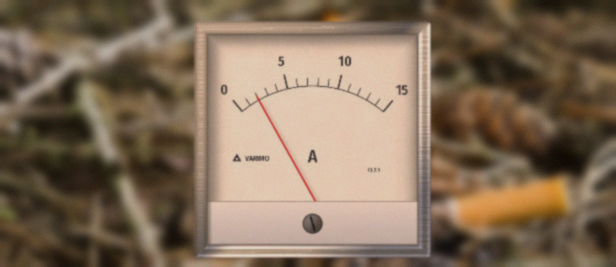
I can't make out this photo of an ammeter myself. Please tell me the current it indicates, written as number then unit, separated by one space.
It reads 2 A
